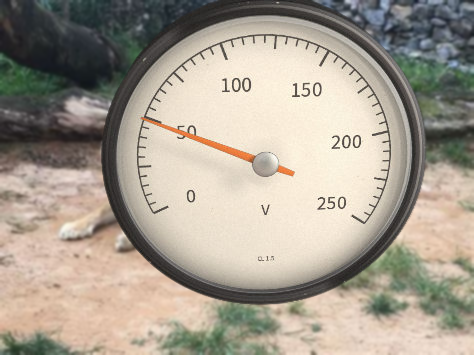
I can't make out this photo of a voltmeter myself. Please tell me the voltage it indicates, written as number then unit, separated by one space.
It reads 50 V
